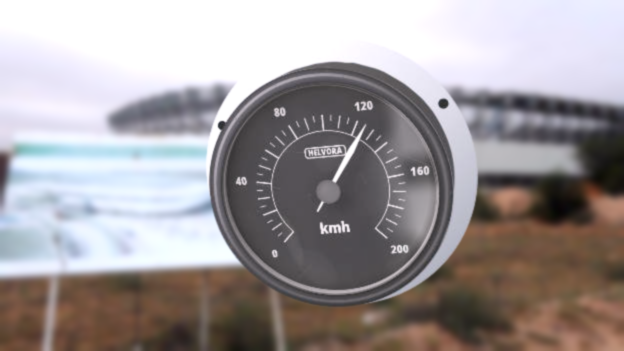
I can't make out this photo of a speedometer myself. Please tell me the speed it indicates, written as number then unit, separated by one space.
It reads 125 km/h
